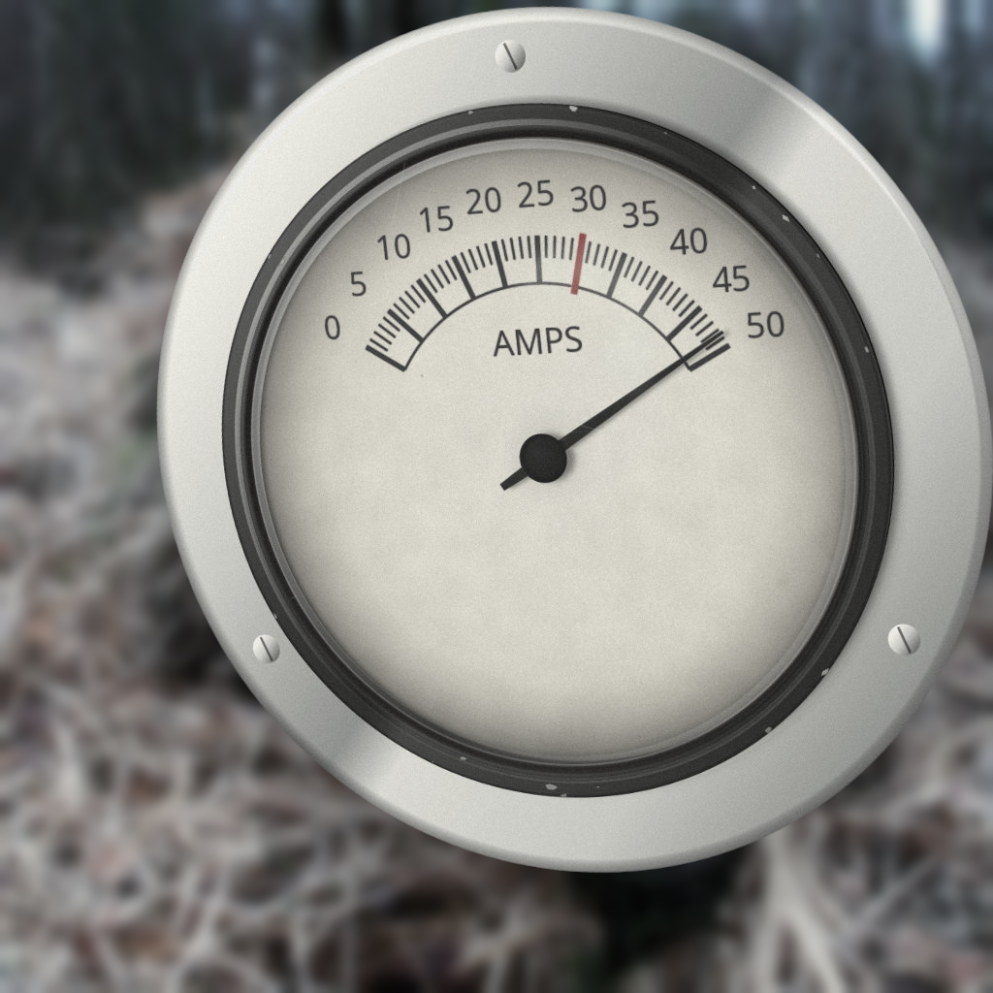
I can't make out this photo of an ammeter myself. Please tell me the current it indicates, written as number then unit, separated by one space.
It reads 48.5 A
